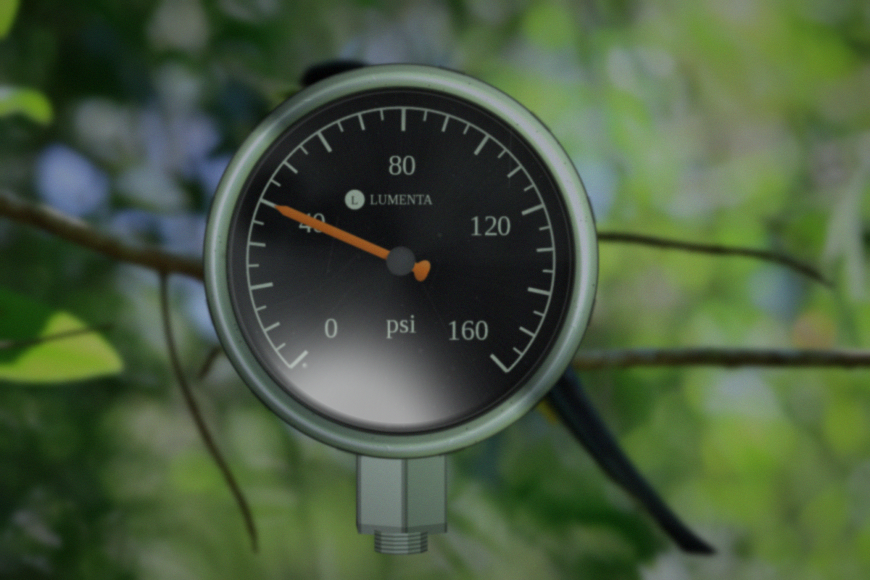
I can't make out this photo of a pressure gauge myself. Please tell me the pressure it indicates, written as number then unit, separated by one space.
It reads 40 psi
